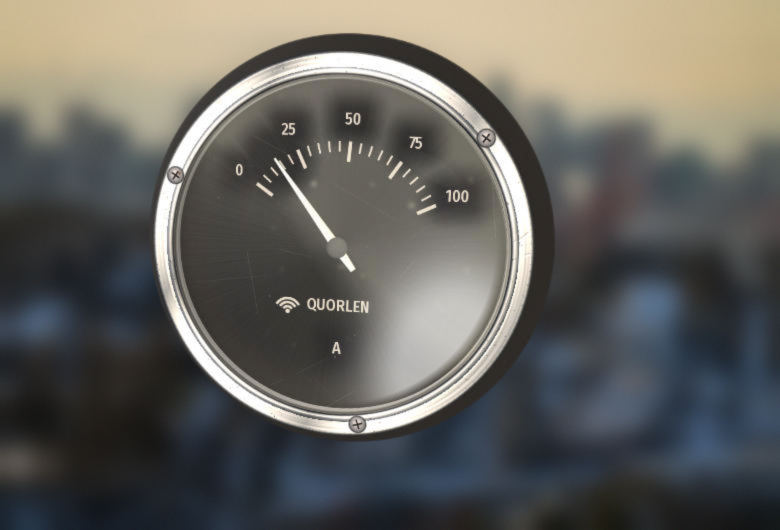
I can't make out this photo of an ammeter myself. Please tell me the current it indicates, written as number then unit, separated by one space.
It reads 15 A
